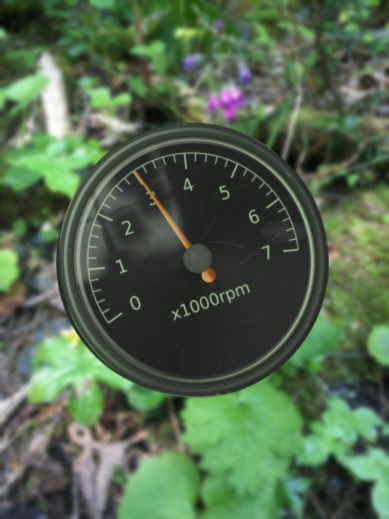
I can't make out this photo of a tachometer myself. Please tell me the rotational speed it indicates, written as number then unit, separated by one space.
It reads 3000 rpm
